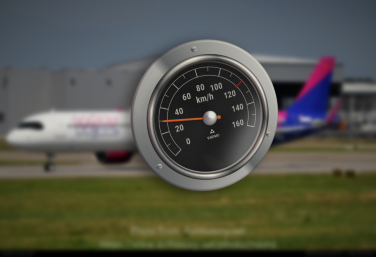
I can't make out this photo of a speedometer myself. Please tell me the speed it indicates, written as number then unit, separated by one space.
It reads 30 km/h
